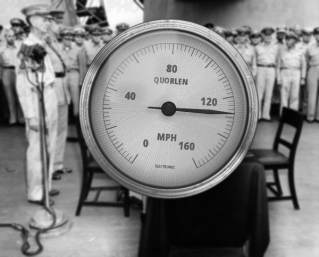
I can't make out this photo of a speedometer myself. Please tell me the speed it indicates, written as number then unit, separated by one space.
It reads 128 mph
